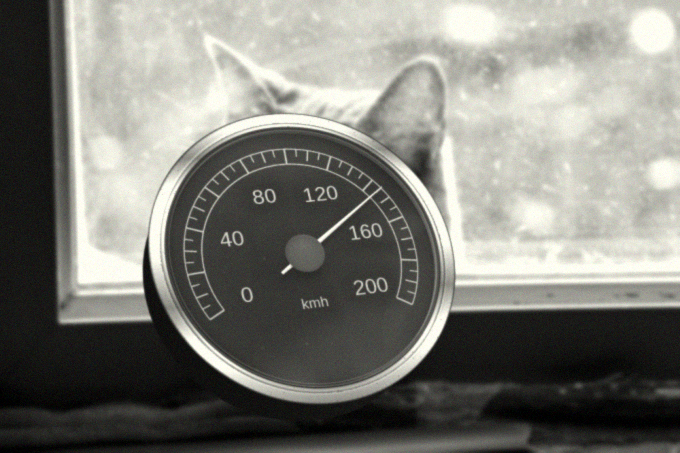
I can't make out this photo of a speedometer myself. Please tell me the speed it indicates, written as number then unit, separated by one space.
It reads 145 km/h
